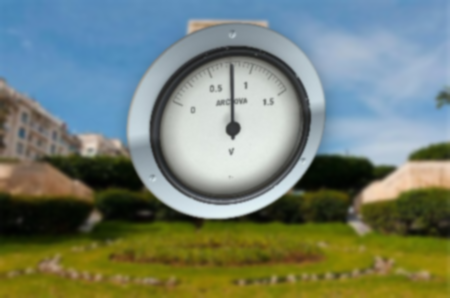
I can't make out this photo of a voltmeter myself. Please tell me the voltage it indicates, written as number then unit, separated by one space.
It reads 0.75 V
